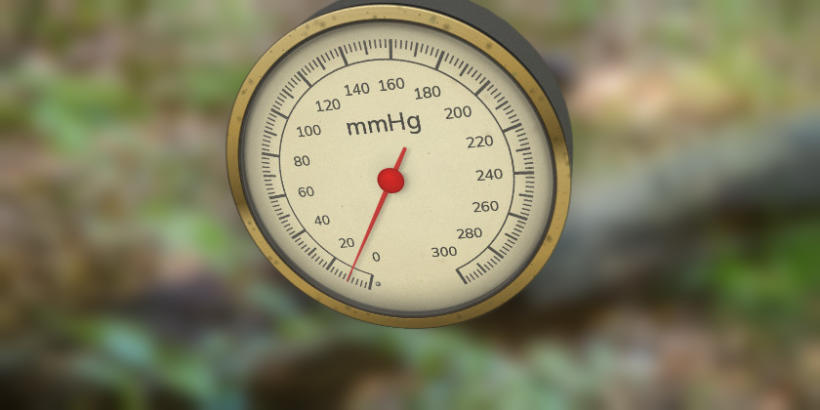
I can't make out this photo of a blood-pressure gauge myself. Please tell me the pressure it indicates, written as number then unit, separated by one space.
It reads 10 mmHg
